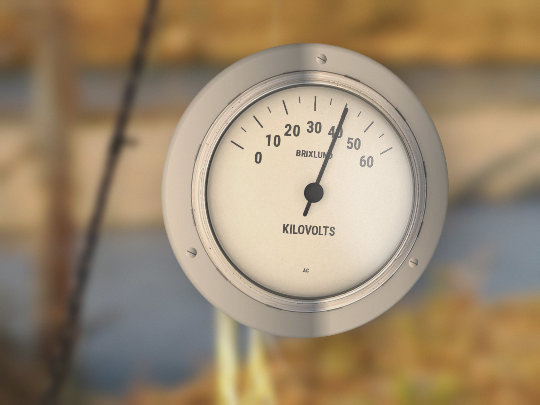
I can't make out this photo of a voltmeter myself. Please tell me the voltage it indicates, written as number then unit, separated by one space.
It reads 40 kV
